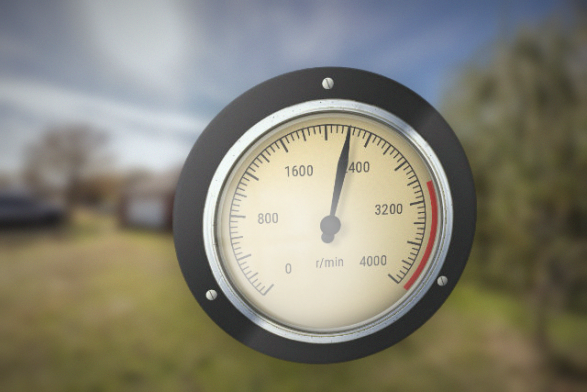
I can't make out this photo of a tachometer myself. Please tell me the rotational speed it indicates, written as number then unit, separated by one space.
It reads 2200 rpm
